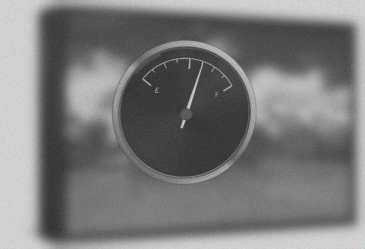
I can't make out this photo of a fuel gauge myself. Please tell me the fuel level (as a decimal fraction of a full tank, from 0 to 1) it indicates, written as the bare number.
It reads 0.625
